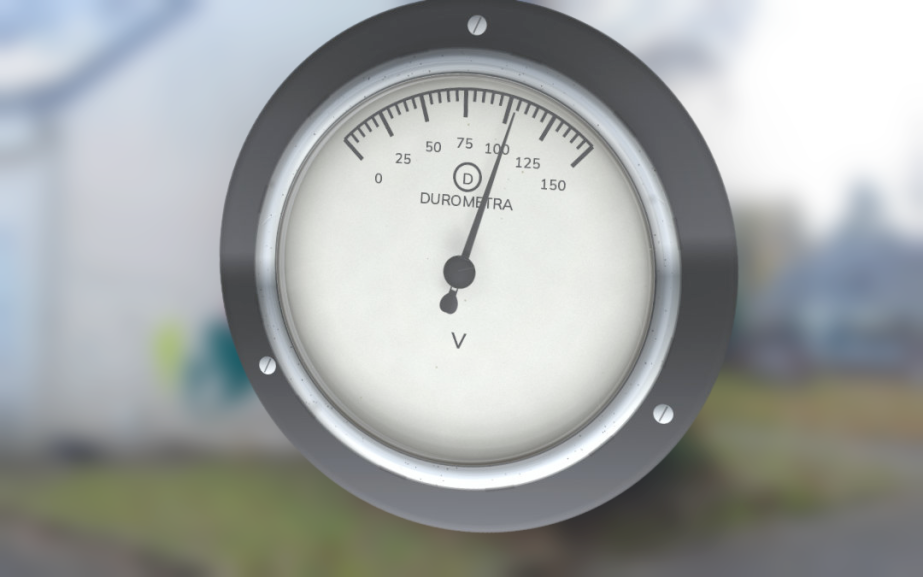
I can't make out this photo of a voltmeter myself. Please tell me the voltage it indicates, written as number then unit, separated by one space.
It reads 105 V
